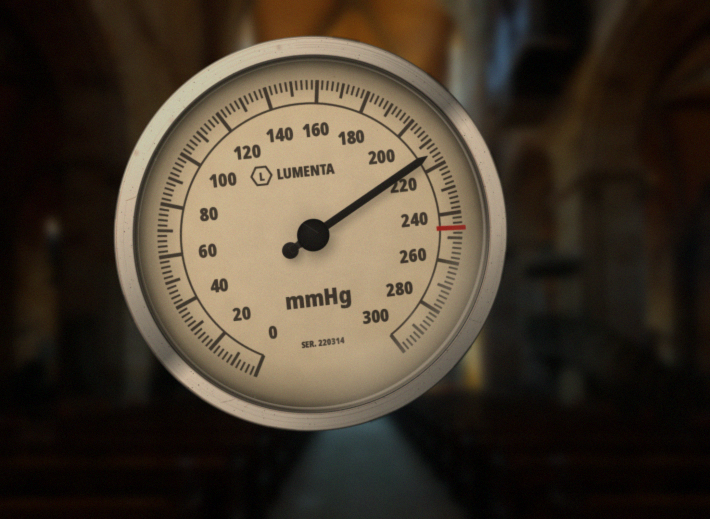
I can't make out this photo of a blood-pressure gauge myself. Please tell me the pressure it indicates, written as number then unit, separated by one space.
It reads 214 mmHg
